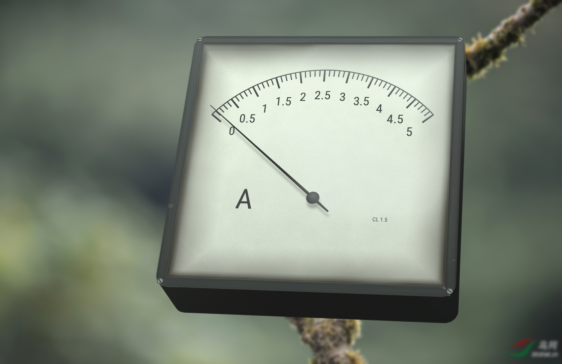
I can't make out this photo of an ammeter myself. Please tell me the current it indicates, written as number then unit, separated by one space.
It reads 0.1 A
